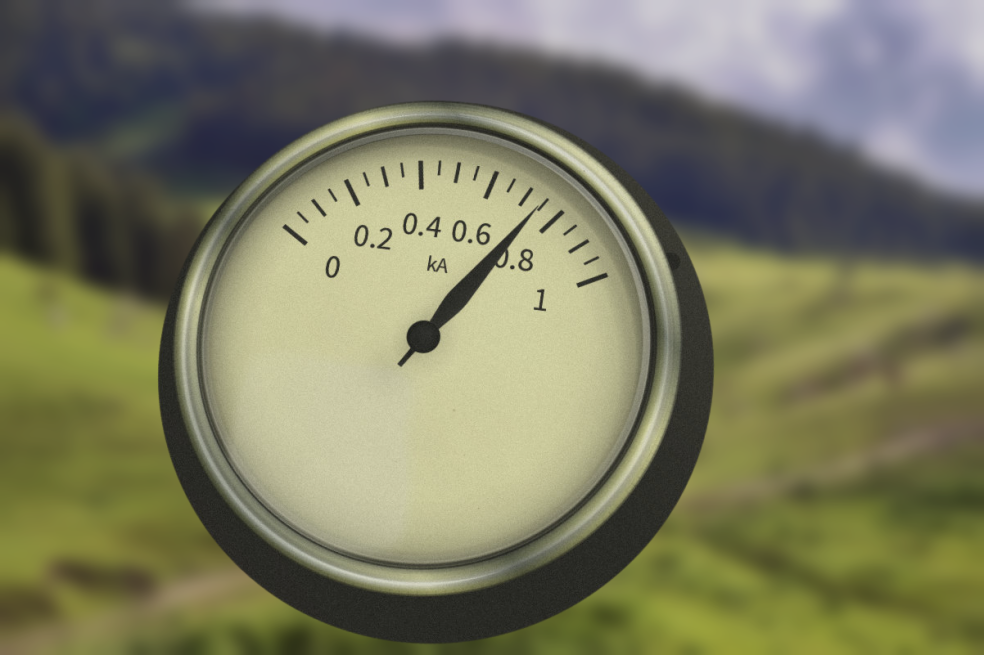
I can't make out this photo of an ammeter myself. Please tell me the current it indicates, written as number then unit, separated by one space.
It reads 0.75 kA
